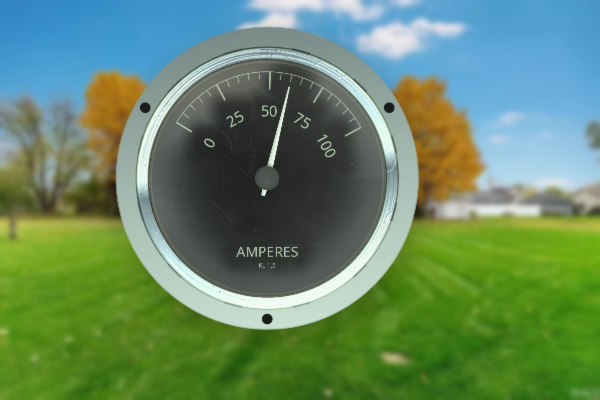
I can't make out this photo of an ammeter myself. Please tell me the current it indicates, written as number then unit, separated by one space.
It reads 60 A
